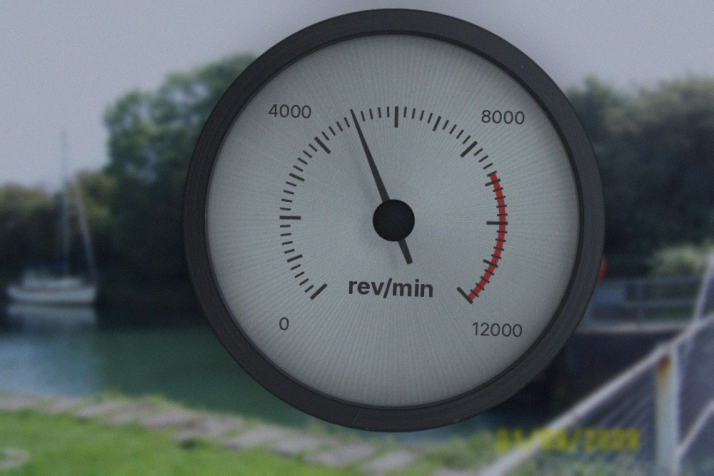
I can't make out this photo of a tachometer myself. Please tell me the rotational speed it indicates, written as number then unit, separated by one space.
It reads 5000 rpm
